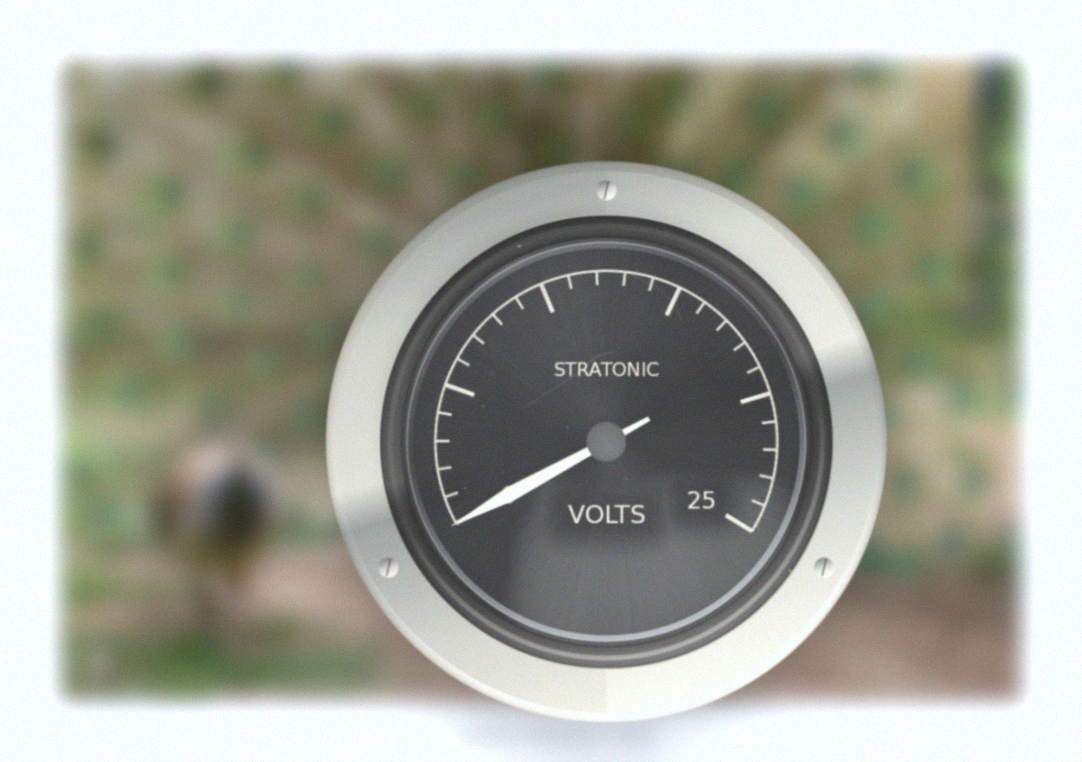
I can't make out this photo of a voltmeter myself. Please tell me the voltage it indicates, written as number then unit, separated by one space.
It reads 0 V
